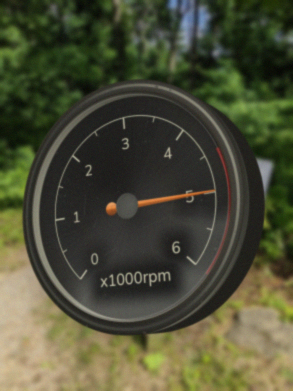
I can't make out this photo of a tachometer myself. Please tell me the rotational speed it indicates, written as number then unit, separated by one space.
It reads 5000 rpm
